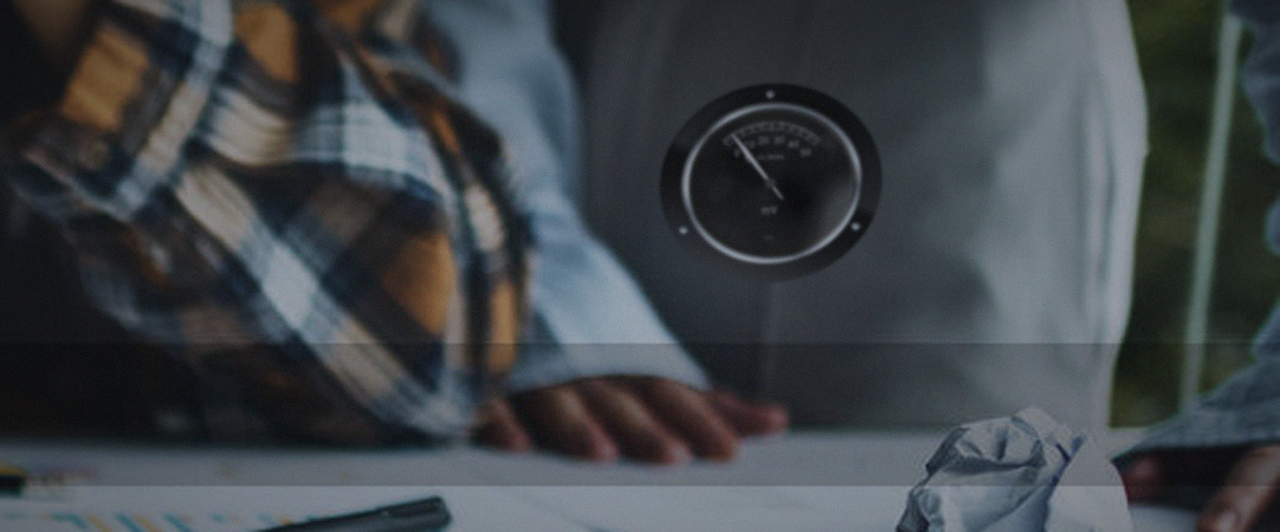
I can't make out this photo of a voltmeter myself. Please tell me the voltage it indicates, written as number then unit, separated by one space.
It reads 5 mV
